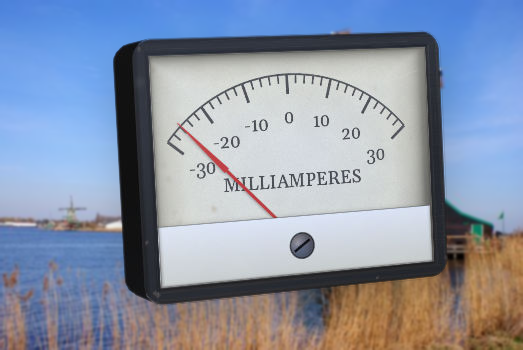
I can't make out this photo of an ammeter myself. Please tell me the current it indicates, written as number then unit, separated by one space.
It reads -26 mA
